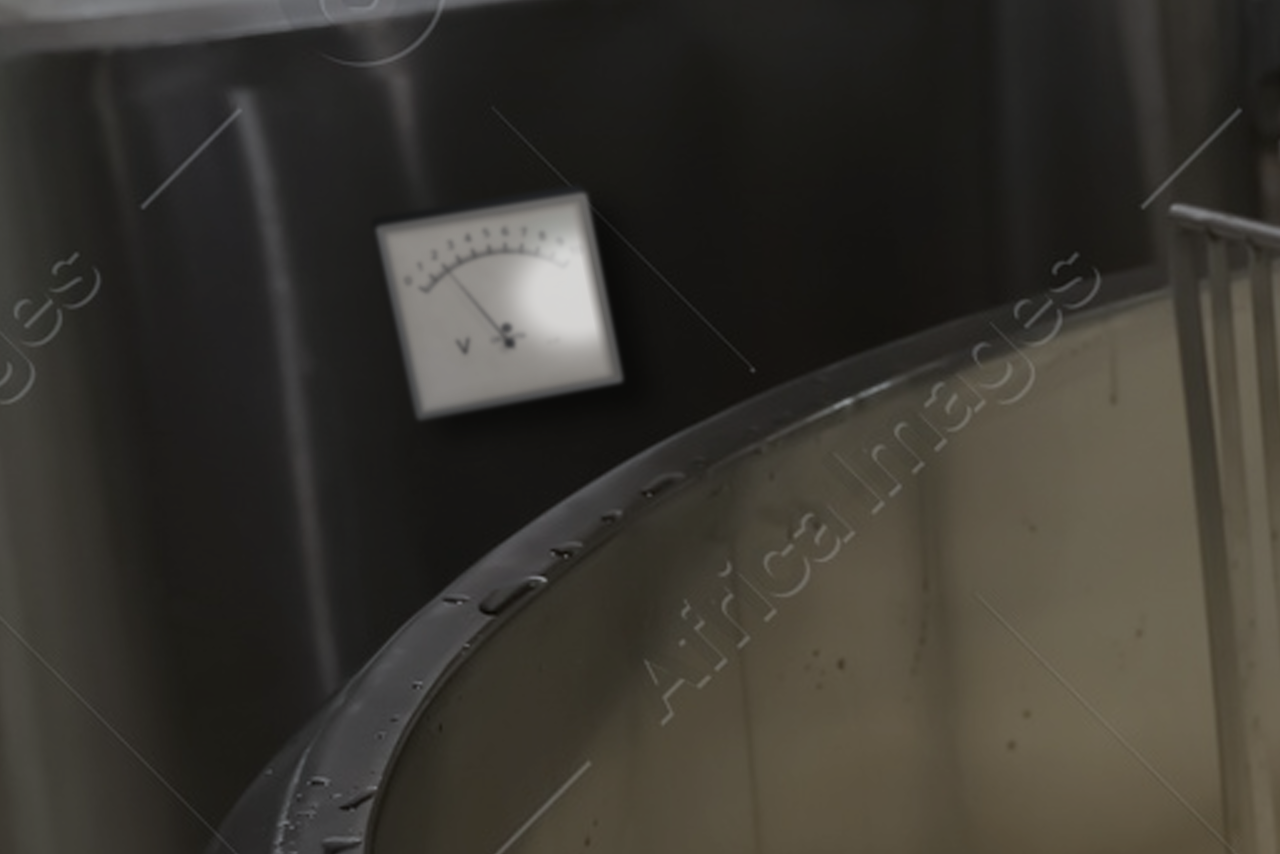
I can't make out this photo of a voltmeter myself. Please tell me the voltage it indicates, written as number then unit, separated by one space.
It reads 2 V
